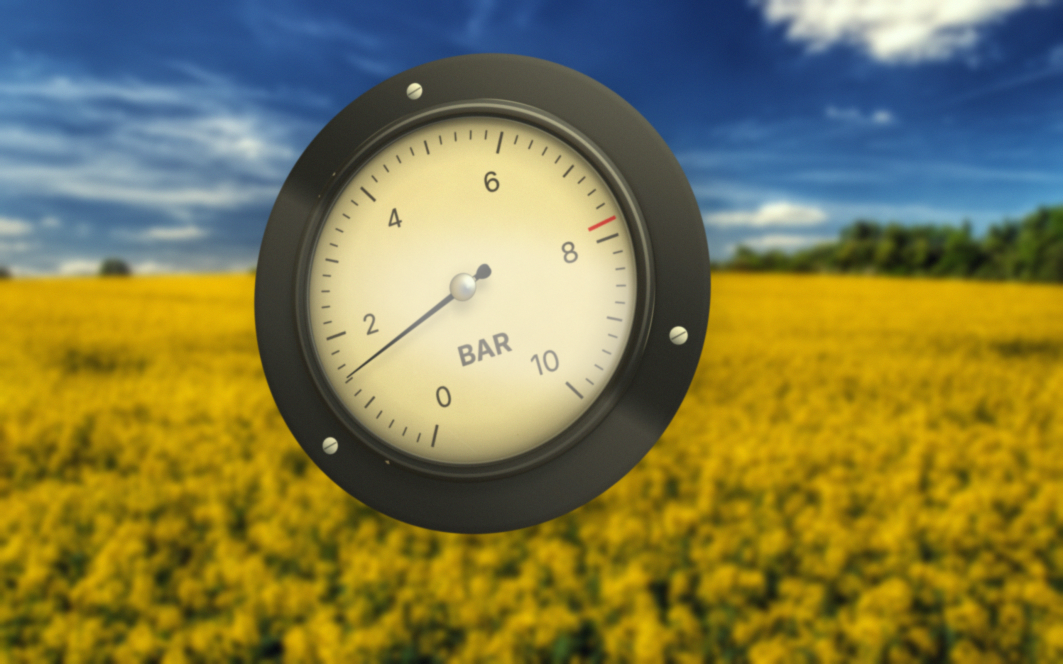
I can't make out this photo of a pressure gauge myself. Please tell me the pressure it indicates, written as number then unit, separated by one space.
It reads 1.4 bar
